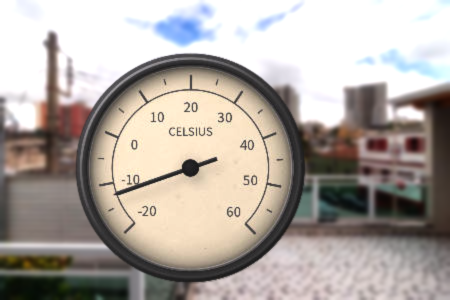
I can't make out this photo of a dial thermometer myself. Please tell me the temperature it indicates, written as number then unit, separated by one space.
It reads -12.5 °C
